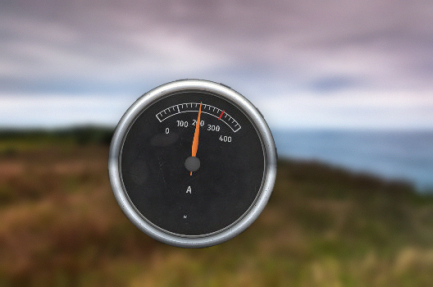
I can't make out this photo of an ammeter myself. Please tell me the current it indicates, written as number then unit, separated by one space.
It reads 200 A
